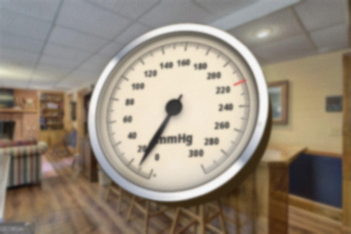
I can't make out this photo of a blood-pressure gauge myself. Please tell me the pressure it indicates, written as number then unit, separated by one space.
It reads 10 mmHg
